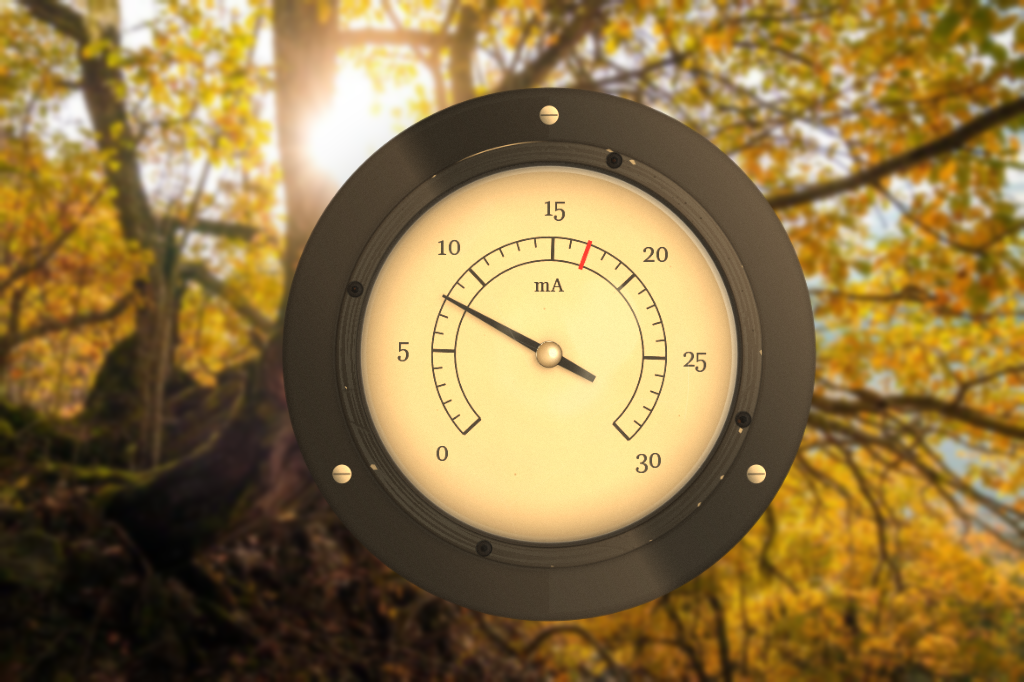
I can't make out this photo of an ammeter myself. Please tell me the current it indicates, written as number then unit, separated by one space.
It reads 8 mA
